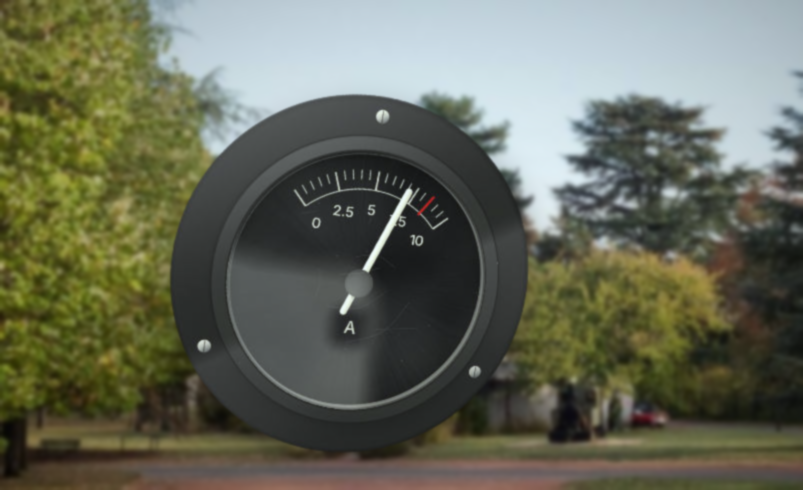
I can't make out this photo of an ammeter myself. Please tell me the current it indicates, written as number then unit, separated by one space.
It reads 7 A
